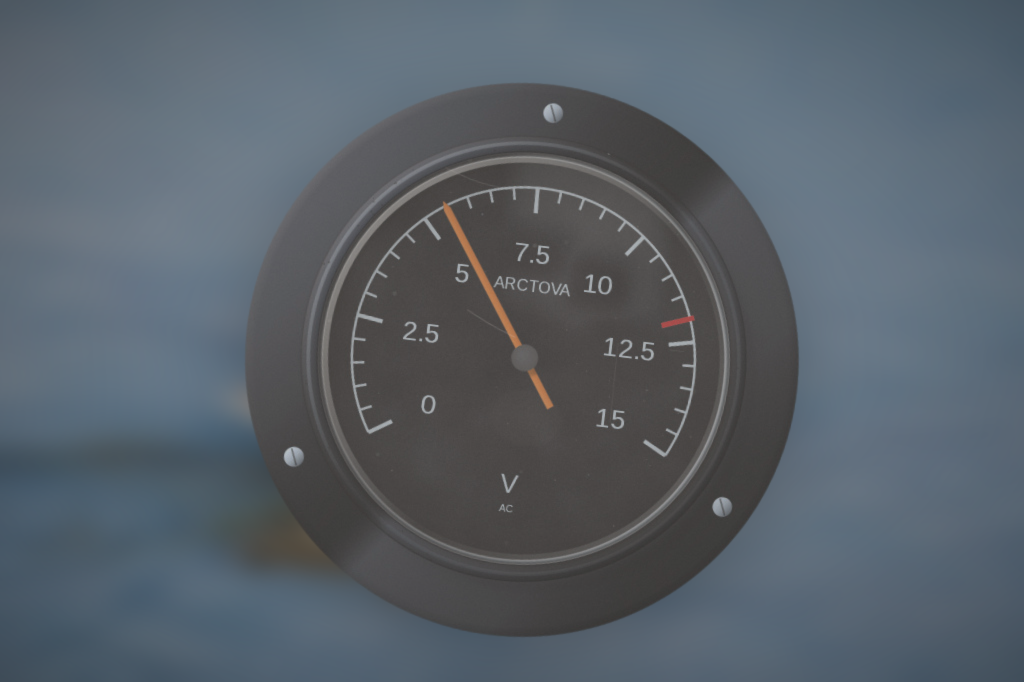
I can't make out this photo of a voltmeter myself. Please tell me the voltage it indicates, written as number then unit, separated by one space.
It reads 5.5 V
